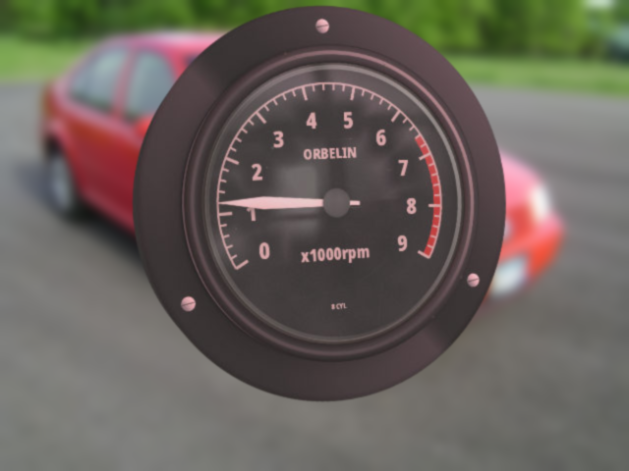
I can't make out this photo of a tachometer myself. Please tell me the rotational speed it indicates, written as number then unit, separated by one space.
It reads 1200 rpm
